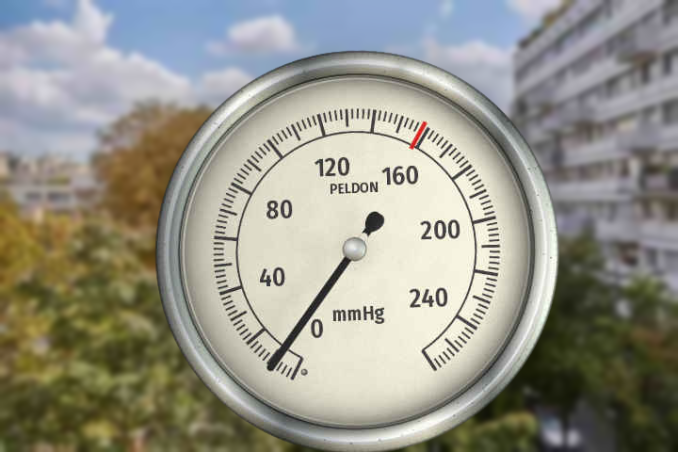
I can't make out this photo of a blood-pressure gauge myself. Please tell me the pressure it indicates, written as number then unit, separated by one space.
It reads 8 mmHg
